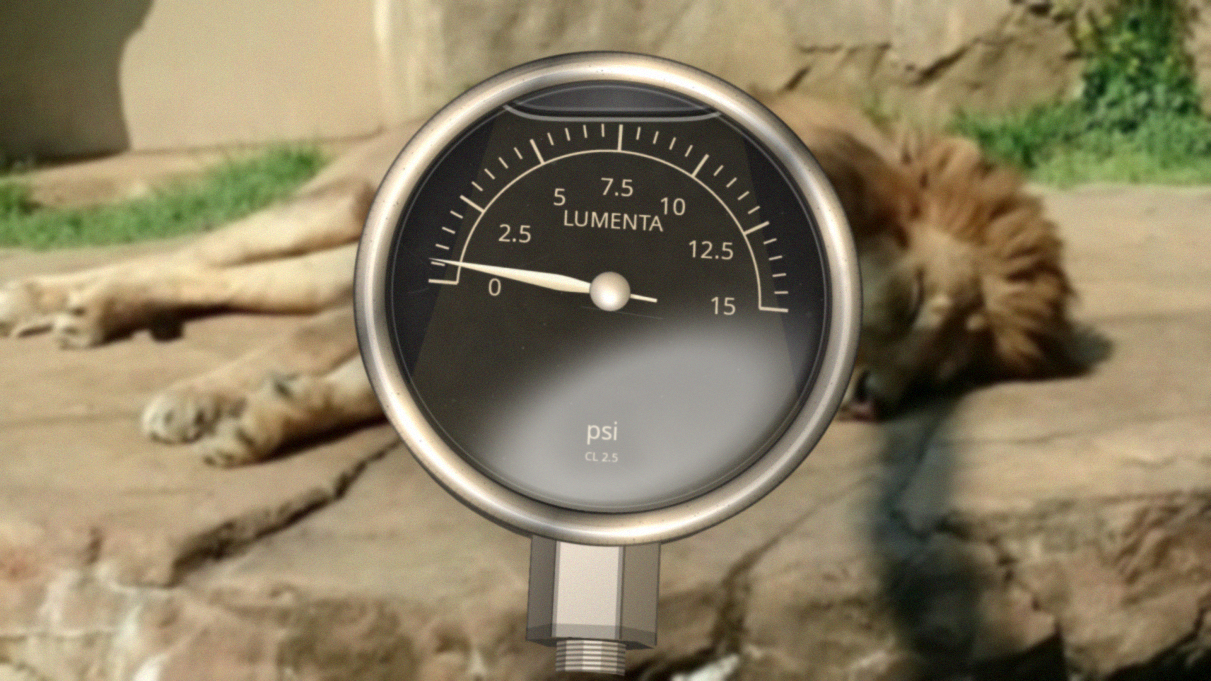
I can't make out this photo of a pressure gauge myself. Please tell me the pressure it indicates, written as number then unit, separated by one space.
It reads 0.5 psi
